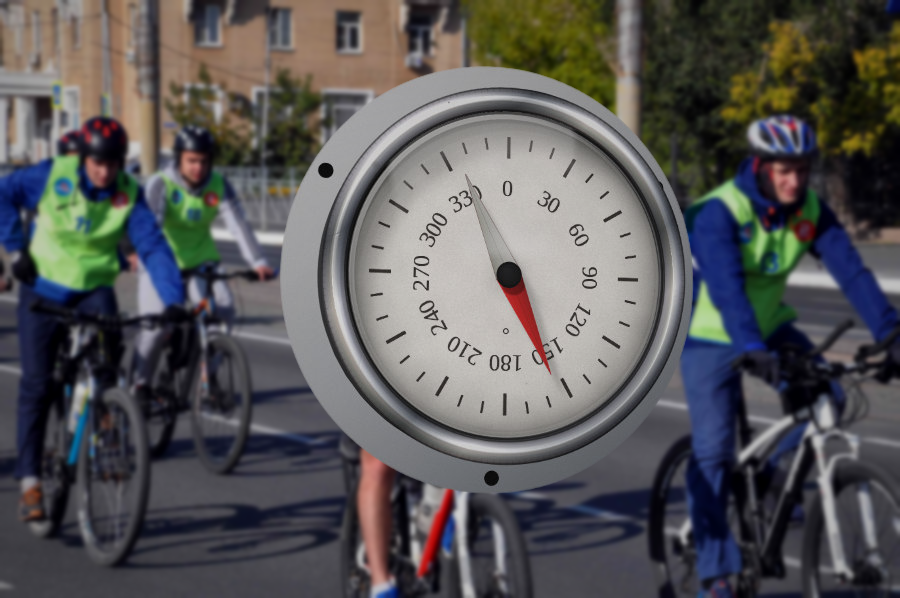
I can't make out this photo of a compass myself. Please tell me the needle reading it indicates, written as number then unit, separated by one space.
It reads 155 °
